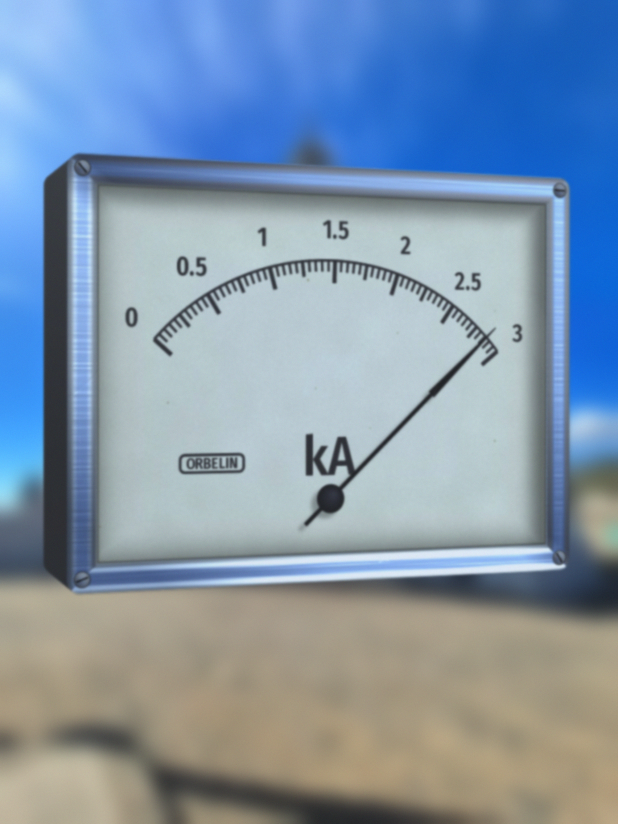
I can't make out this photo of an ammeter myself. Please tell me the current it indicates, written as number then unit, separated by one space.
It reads 2.85 kA
